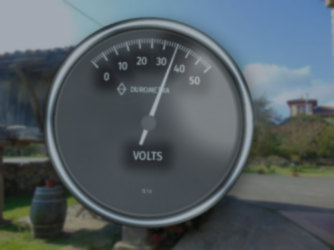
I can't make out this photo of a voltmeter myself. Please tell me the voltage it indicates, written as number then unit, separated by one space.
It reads 35 V
